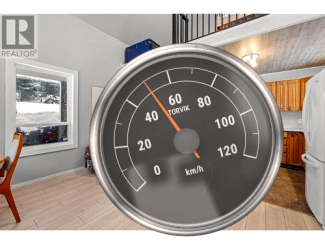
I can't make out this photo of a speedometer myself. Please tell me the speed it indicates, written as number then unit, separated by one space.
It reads 50 km/h
